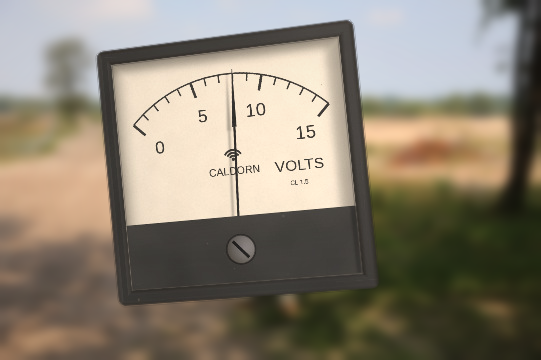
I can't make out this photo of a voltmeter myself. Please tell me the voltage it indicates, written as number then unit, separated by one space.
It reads 8 V
